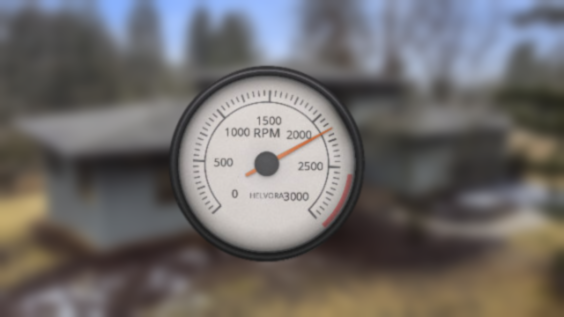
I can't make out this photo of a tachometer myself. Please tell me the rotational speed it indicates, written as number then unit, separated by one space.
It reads 2150 rpm
